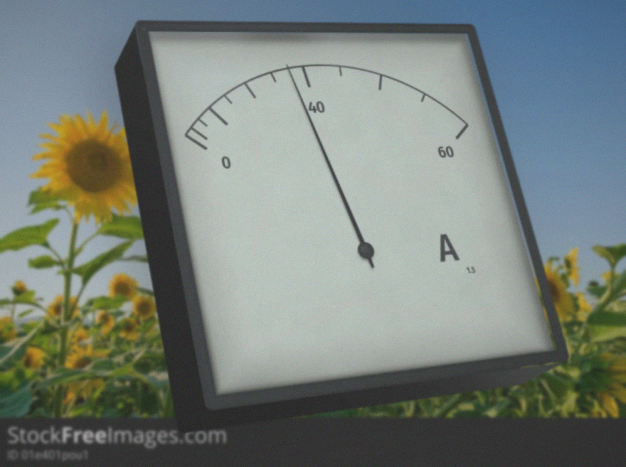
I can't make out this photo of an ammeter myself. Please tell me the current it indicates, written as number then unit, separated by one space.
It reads 37.5 A
